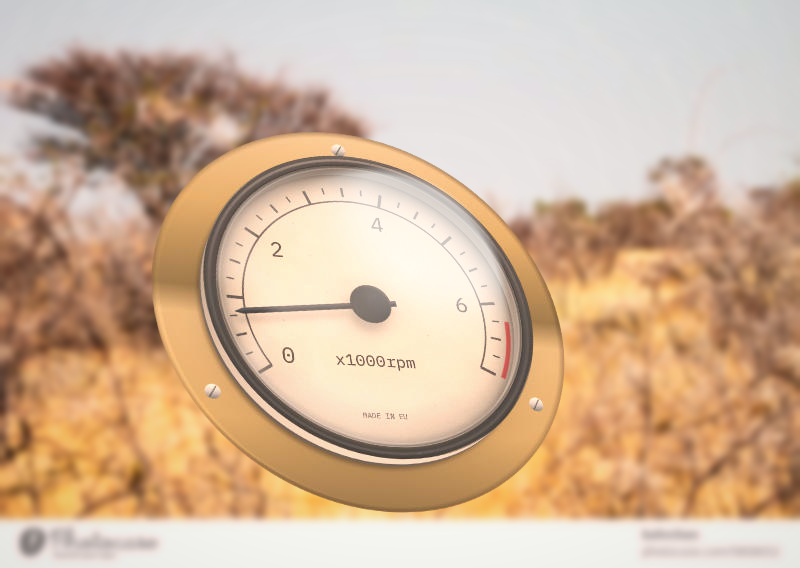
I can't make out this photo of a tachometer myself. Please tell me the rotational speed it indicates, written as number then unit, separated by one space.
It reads 750 rpm
